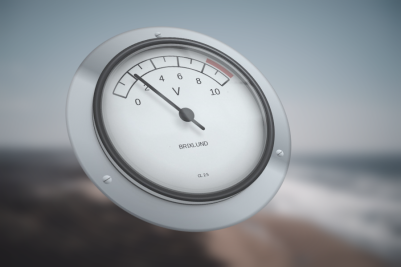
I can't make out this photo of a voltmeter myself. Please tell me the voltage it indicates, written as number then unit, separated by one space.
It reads 2 V
